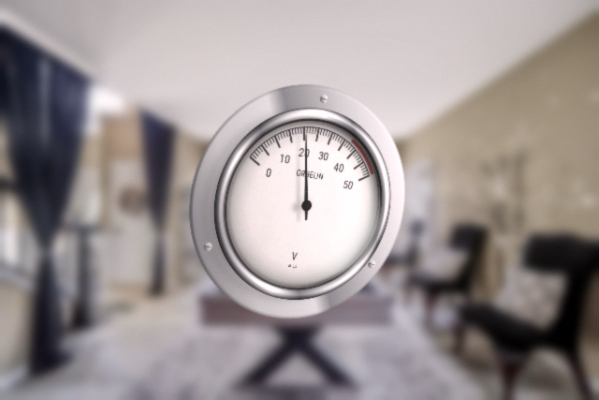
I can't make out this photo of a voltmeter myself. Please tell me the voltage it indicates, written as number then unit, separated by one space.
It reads 20 V
